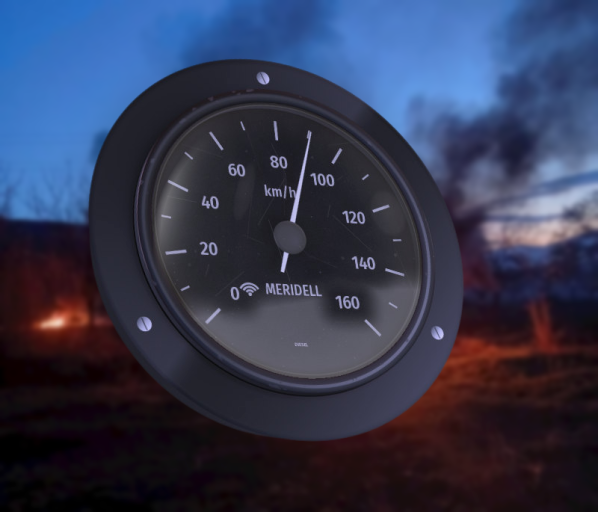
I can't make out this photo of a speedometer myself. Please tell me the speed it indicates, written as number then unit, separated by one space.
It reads 90 km/h
